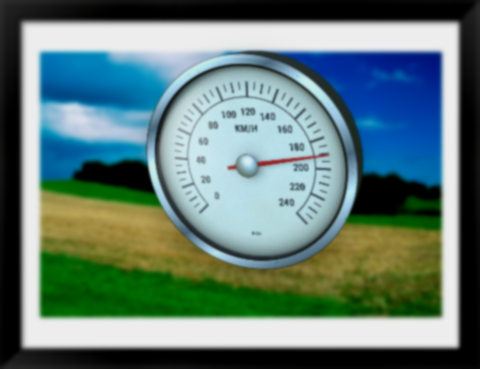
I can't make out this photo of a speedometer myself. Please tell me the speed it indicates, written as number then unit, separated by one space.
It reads 190 km/h
